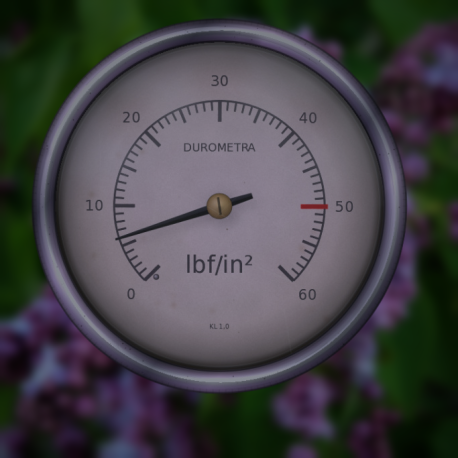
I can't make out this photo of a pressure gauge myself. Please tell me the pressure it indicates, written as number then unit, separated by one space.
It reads 6 psi
